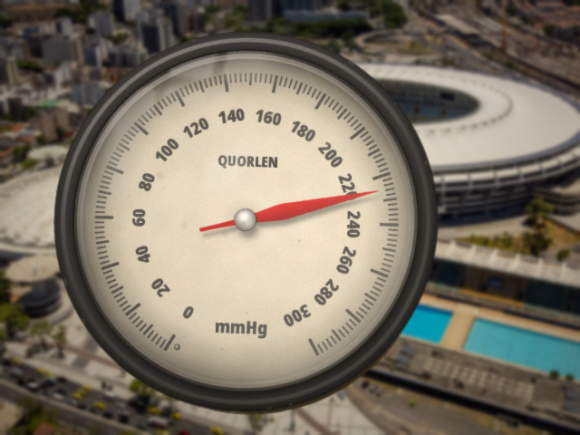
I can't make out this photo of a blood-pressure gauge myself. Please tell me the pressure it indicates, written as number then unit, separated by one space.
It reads 226 mmHg
